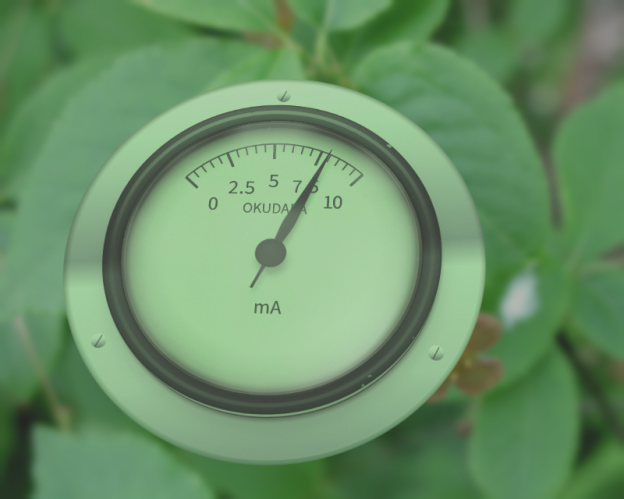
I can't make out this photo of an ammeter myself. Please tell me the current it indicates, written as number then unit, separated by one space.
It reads 8 mA
